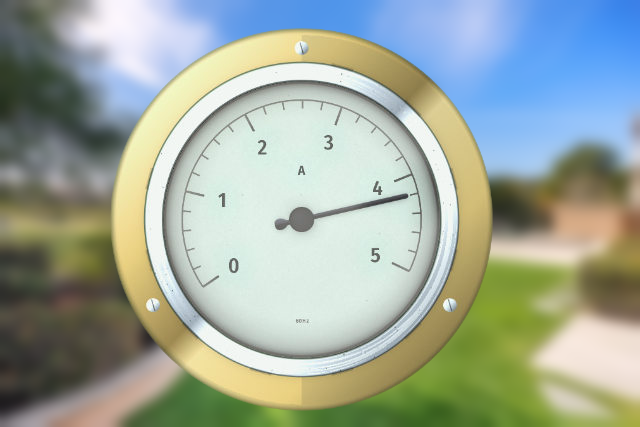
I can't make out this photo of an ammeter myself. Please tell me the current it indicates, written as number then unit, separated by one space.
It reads 4.2 A
